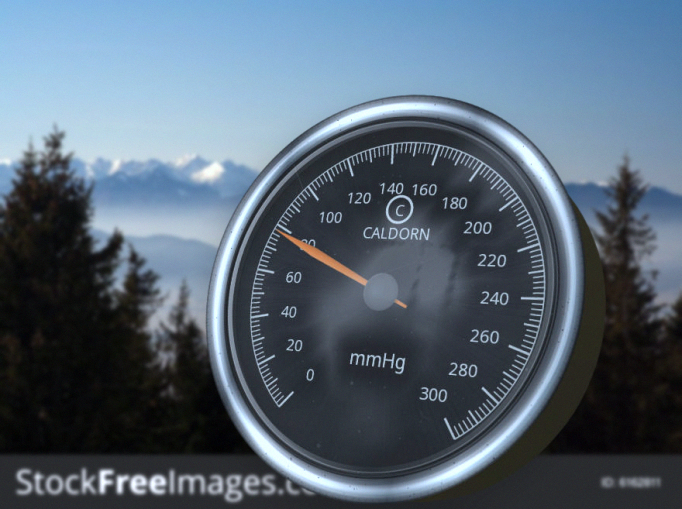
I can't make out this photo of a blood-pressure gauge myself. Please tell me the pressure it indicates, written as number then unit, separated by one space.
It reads 78 mmHg
